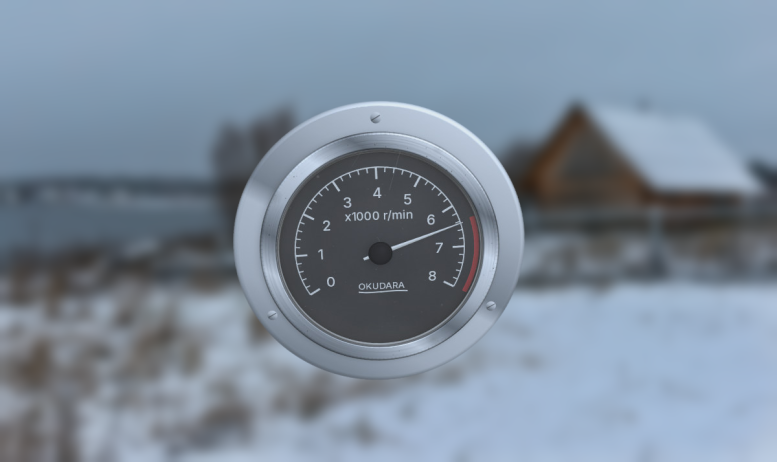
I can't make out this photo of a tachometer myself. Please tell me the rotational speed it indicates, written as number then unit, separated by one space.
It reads 6400 rpm
